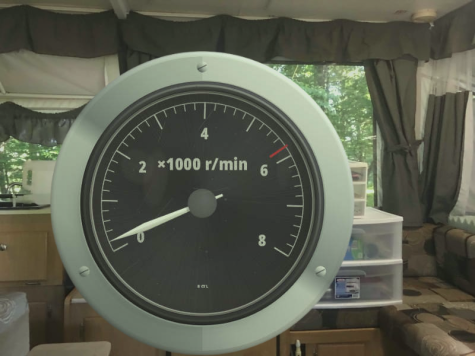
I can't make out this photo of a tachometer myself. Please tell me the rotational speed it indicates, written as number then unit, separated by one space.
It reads 200 rpm
